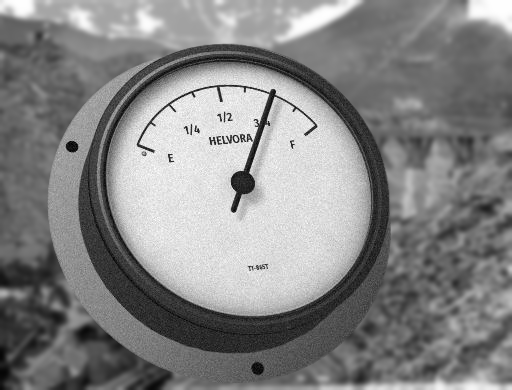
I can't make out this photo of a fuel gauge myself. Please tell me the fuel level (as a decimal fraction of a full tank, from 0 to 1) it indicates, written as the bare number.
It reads 0.75
